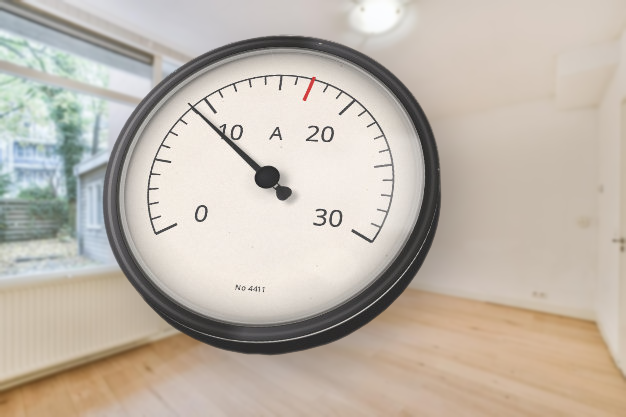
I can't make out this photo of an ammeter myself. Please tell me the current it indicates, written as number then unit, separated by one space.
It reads 9 A
